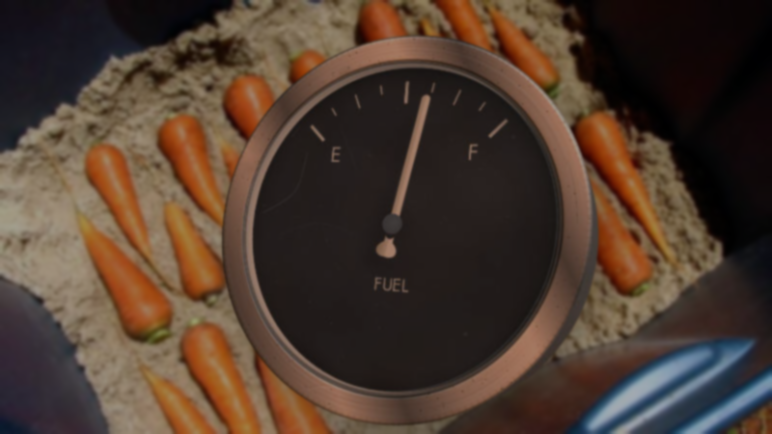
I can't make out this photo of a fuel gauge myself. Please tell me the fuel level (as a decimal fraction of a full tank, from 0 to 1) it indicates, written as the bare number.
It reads 0.625
